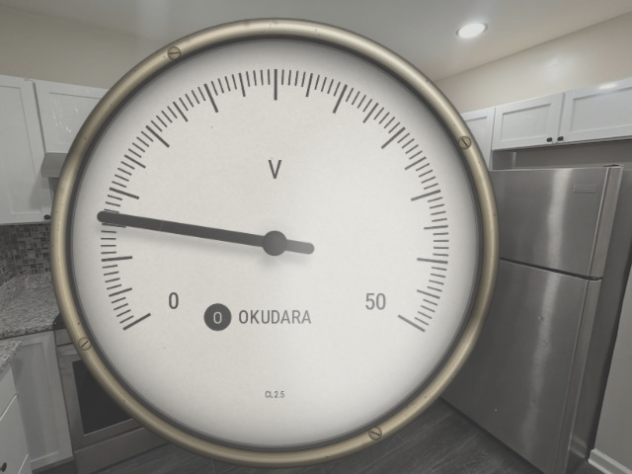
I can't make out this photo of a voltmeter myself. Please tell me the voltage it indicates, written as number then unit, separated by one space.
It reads 8 V
